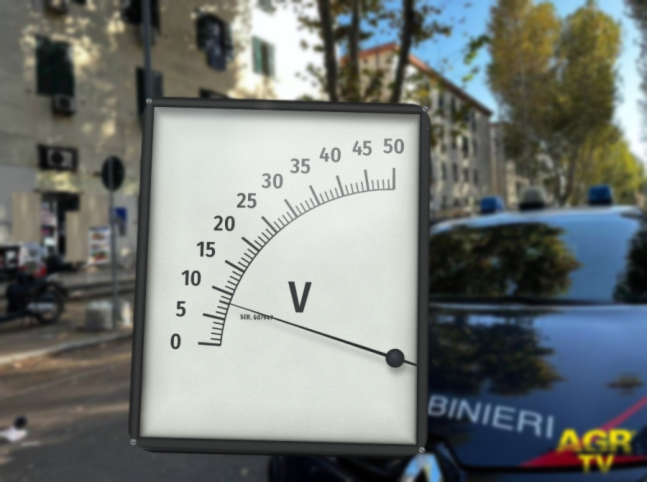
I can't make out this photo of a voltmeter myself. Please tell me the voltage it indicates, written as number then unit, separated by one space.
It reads 8 V
